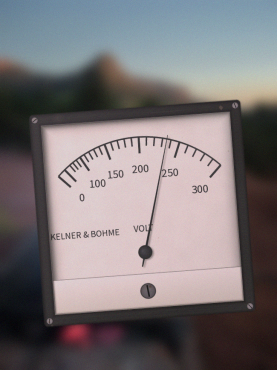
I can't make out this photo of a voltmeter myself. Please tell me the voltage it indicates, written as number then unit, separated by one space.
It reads 235 V
